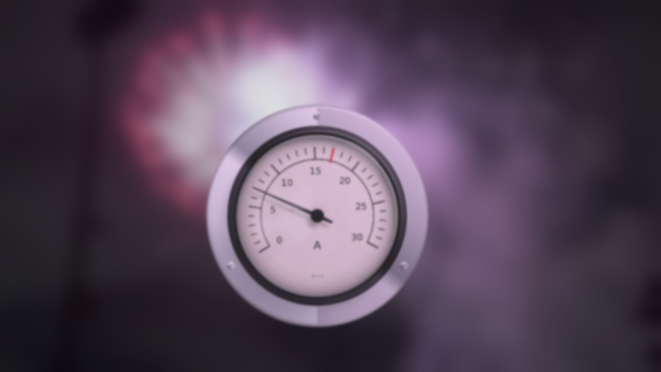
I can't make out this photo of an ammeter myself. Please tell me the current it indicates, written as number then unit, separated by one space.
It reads 7 A
